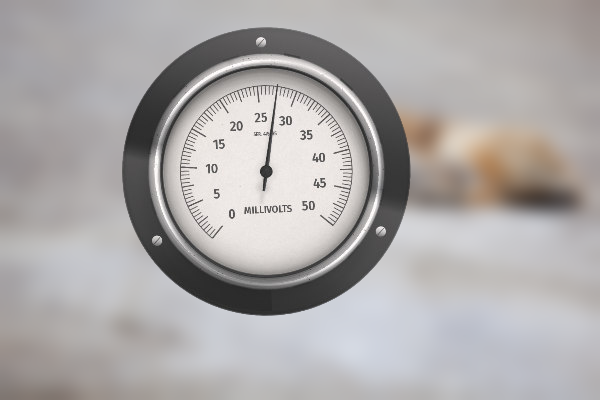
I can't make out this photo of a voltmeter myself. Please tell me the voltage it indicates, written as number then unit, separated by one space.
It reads 27.5 mV
